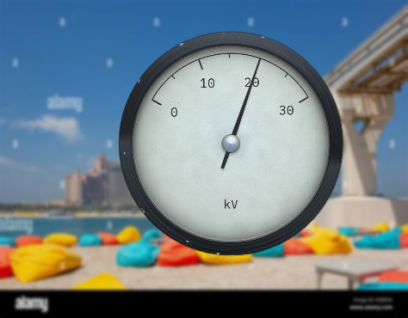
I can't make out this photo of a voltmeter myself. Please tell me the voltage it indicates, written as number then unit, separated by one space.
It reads 20 kV
